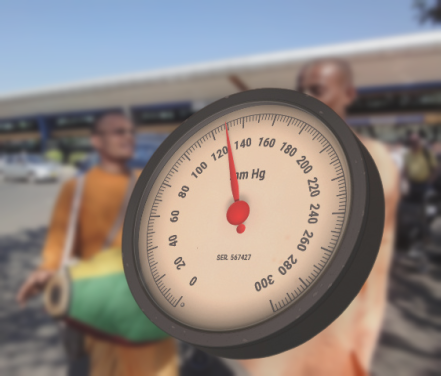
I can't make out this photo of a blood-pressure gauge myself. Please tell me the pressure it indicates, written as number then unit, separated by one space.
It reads 130 mmHg
